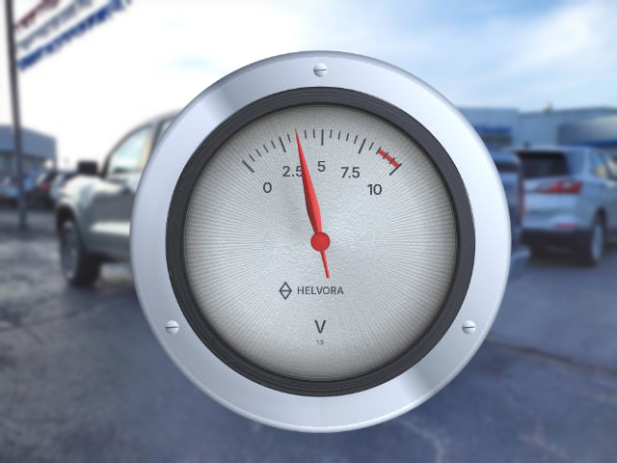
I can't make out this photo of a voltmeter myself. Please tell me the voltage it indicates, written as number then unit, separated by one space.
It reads 3.5 V
